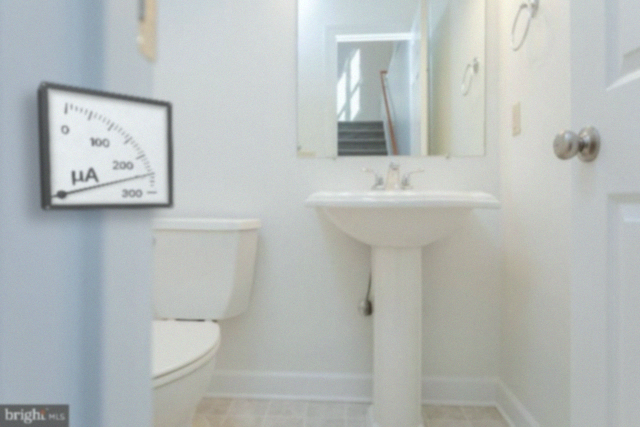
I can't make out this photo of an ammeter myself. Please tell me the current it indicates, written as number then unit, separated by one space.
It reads 250 µA
